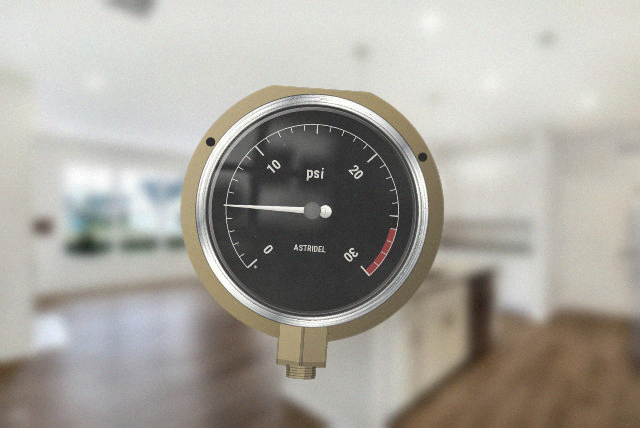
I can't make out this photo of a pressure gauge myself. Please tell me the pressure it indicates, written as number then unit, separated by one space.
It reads 5 psi
